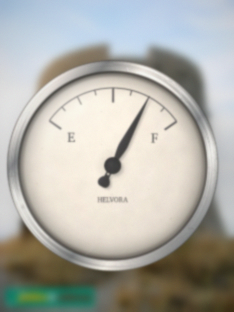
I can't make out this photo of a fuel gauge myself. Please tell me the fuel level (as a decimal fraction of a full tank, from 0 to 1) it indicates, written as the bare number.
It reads 0.75
